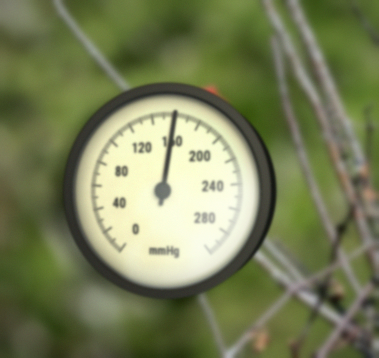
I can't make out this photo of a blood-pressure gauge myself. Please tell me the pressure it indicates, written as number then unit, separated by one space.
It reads 160 mmHg
